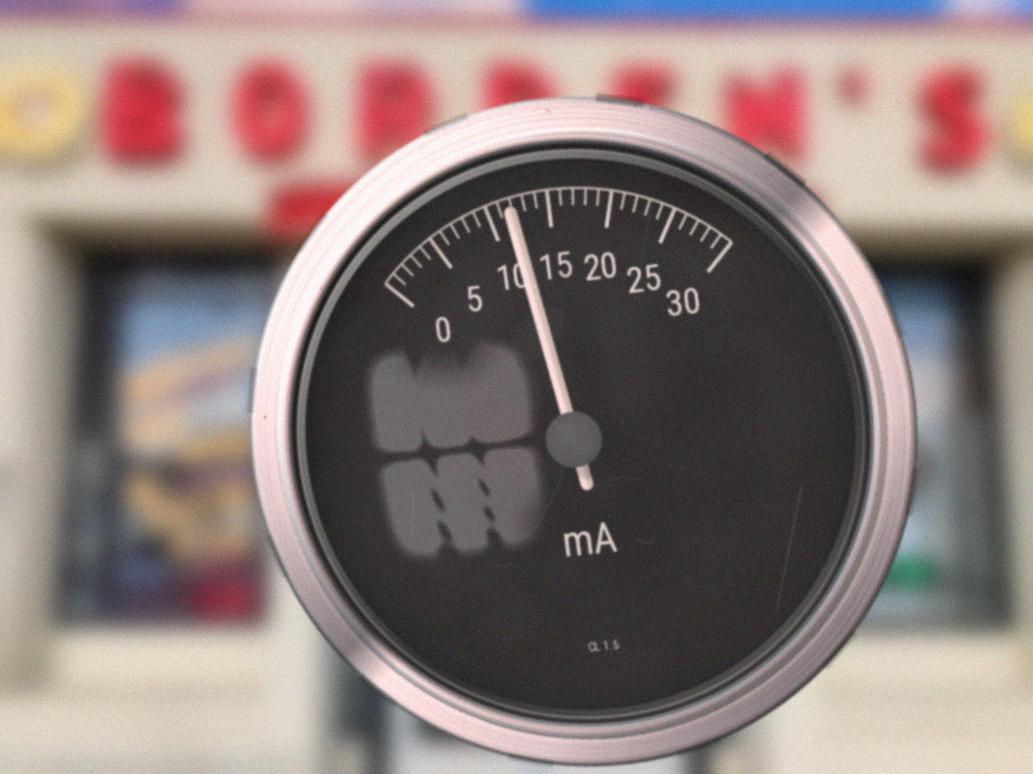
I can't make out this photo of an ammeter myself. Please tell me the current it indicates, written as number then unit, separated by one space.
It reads 12 mA
